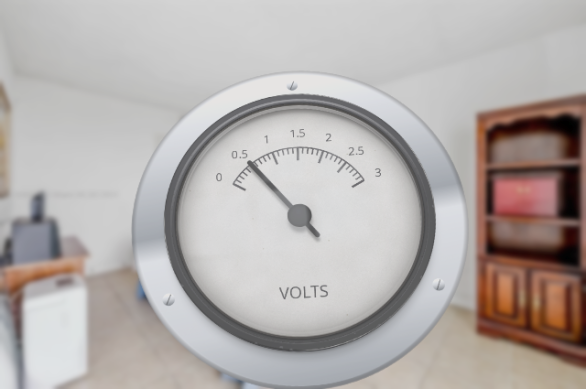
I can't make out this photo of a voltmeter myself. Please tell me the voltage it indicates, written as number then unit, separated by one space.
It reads 0.5 V
